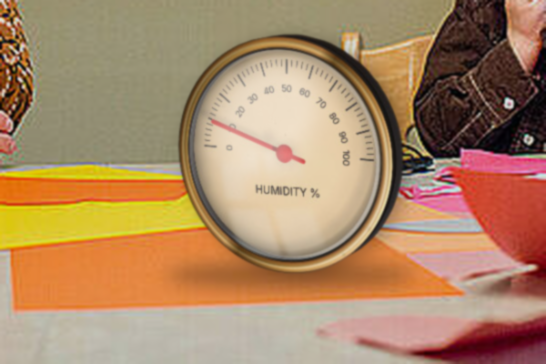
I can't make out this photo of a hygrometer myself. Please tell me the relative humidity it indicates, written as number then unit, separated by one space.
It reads 10 %
